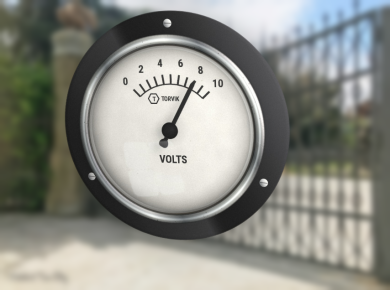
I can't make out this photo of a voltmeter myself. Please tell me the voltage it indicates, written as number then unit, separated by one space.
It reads 8 V
